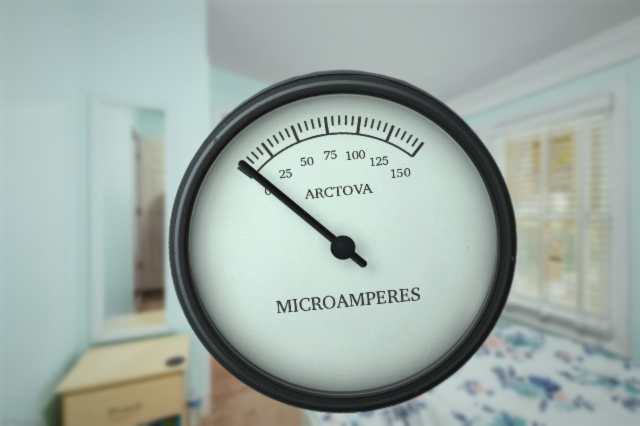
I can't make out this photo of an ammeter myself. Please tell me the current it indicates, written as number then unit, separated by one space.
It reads 5 µA
